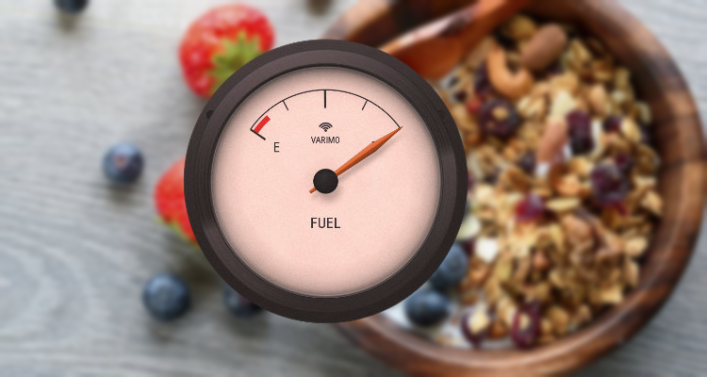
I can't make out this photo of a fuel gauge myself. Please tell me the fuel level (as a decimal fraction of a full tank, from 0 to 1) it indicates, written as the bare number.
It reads 1
